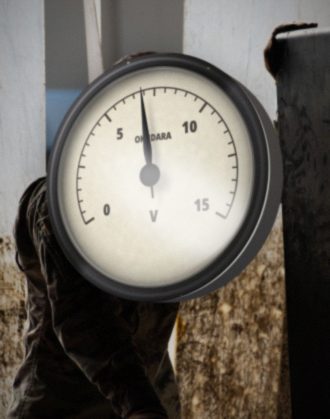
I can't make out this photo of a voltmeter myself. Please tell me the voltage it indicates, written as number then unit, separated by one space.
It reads 7 V
